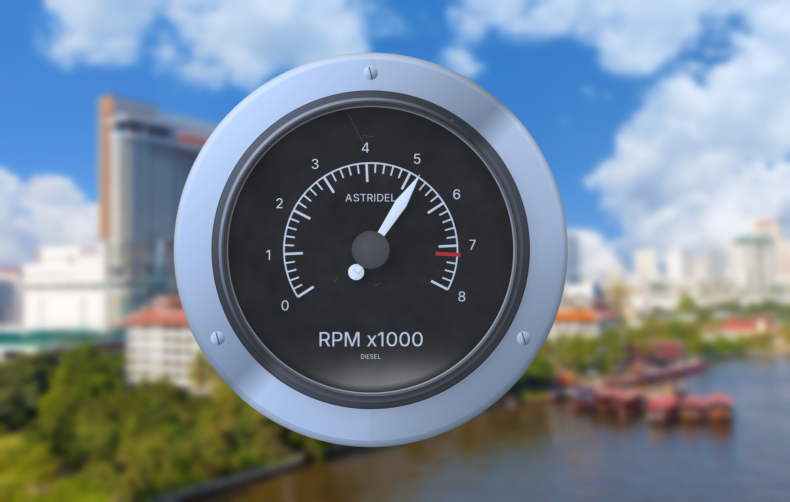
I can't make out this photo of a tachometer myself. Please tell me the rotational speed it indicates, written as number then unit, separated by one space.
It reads 5200 rpm
